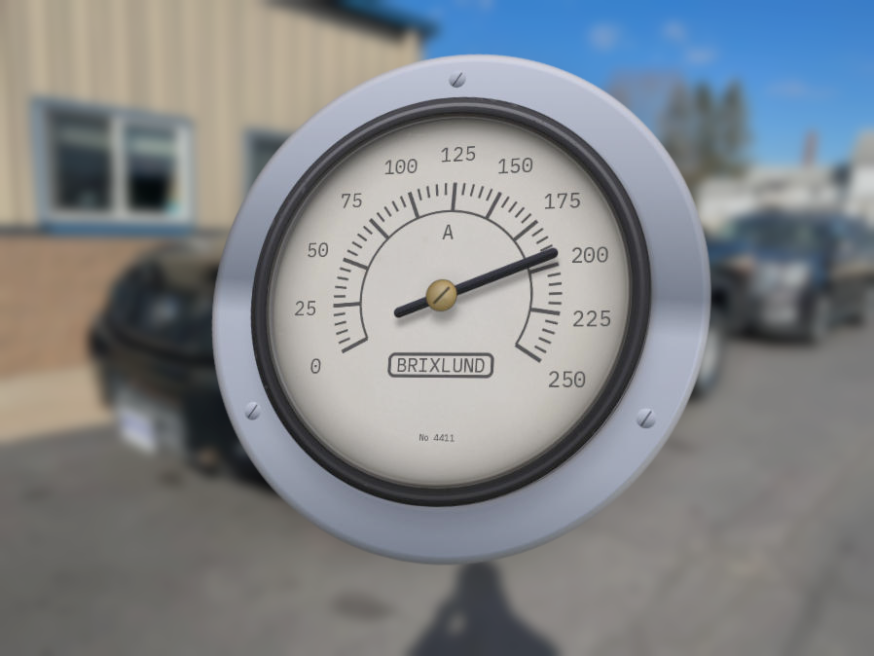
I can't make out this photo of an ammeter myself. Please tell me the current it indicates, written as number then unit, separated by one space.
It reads 195 A
